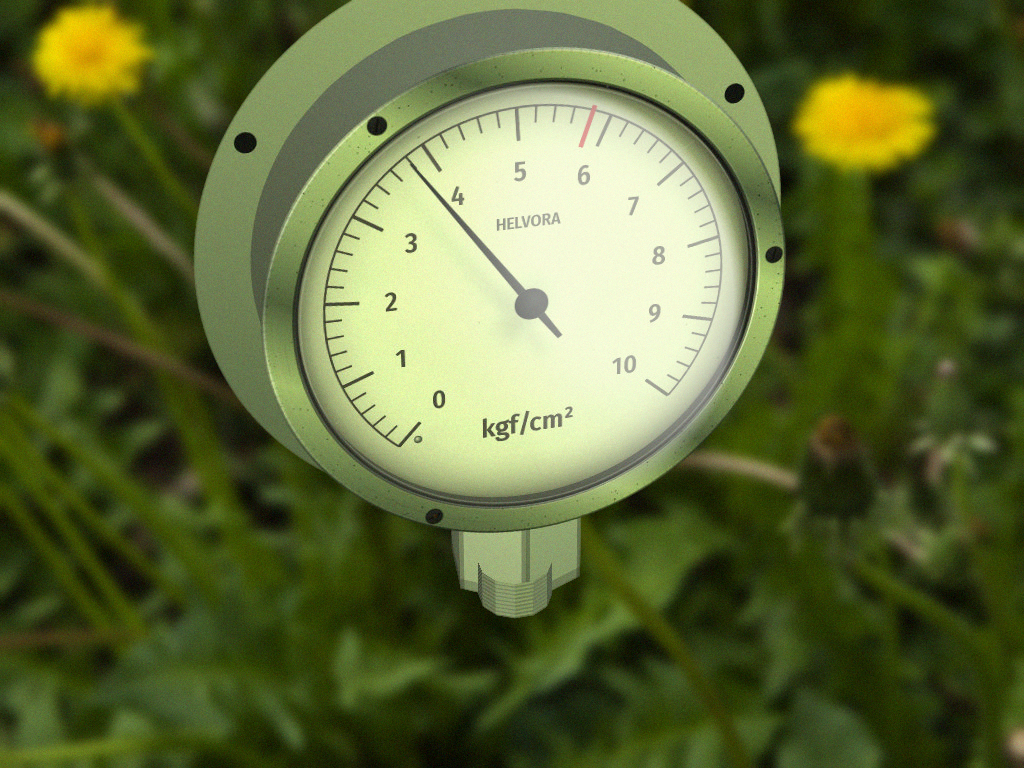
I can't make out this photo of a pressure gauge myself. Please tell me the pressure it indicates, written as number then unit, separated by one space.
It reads 3.8 kg/cm²
